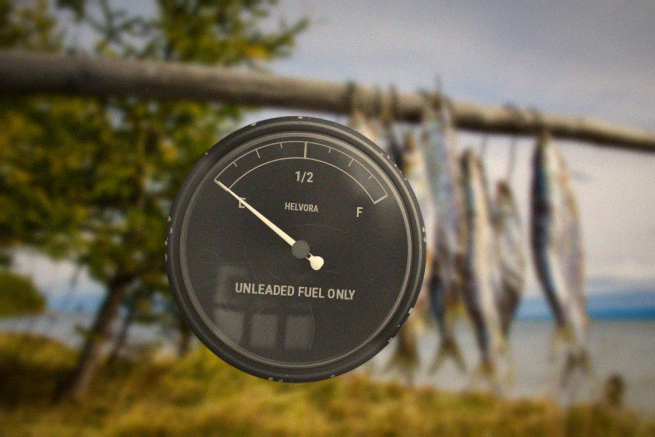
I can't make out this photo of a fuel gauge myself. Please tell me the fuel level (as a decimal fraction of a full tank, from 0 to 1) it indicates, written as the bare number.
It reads 0
